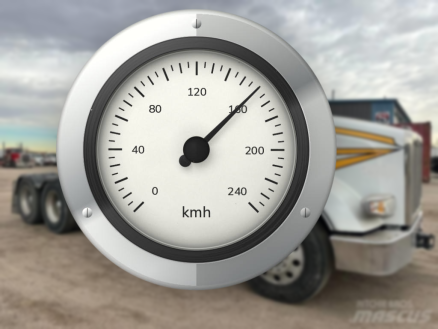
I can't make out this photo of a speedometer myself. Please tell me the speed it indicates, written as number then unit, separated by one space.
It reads 160 km/h
